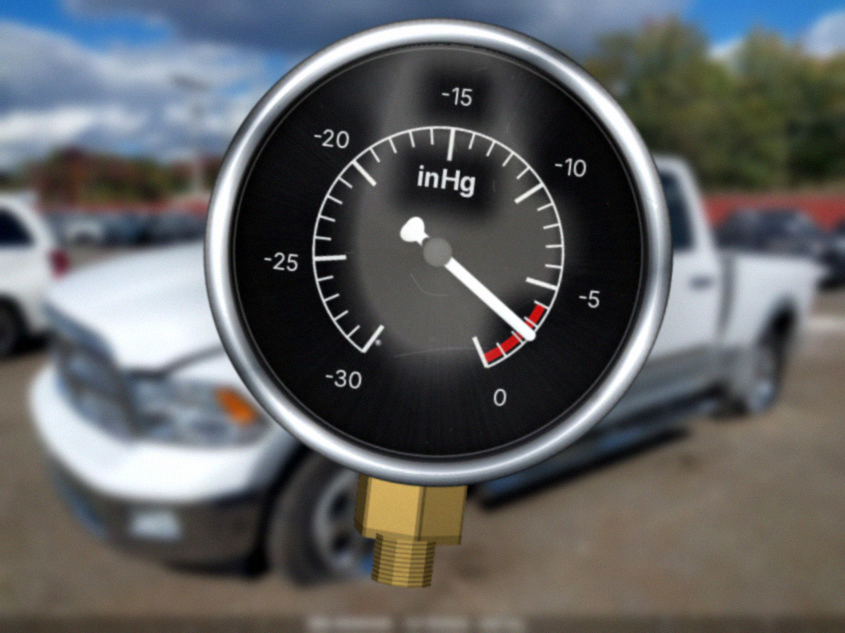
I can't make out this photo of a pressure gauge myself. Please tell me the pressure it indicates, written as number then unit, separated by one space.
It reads -2.5 inHg
